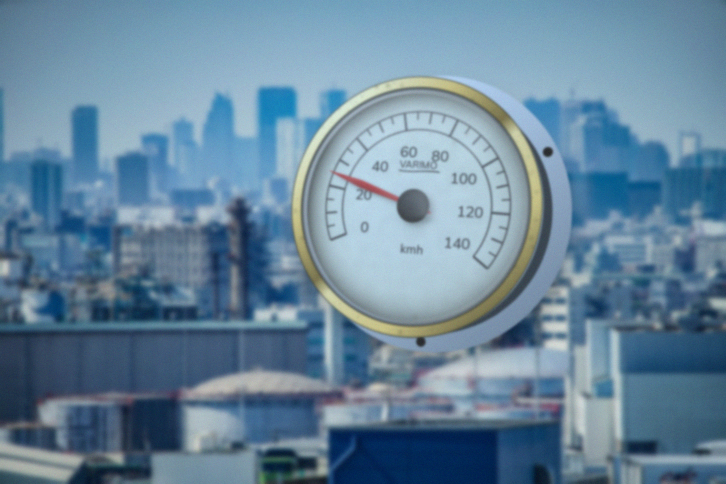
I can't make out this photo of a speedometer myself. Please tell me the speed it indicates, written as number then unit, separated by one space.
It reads 25 km/h
